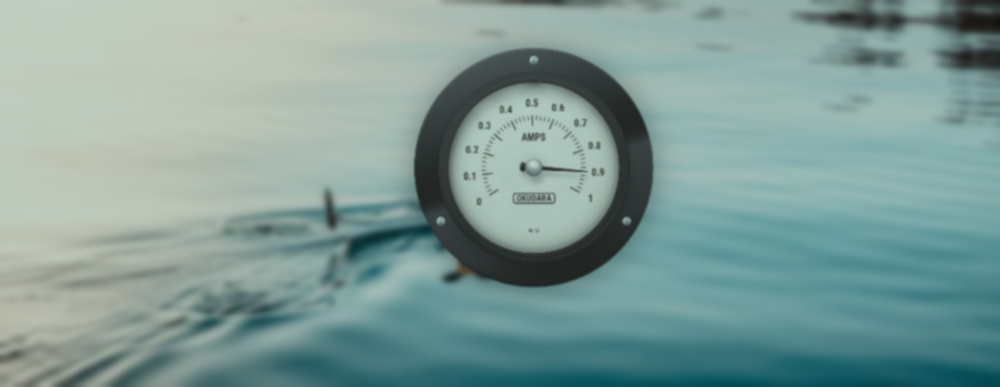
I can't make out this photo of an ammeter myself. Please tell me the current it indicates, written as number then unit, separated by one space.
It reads 0.9 A
